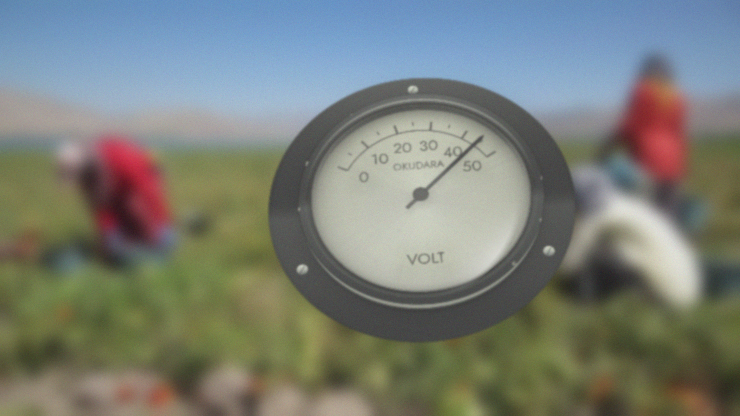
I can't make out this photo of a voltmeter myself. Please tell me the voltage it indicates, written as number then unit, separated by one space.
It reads 45 V
